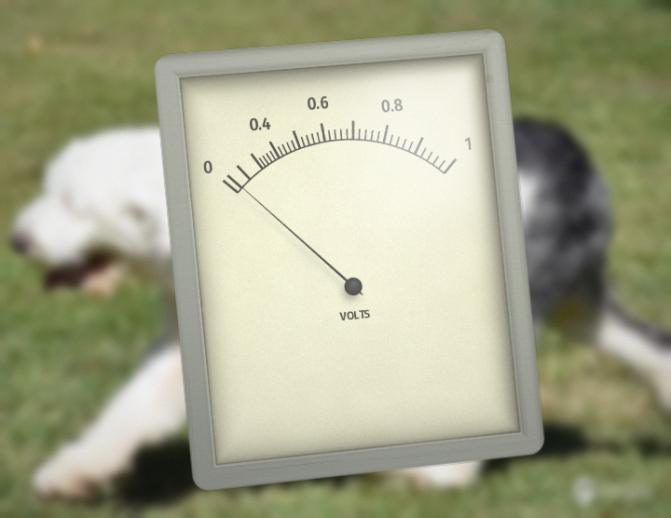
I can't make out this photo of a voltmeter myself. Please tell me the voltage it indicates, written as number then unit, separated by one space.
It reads 0.1 V
